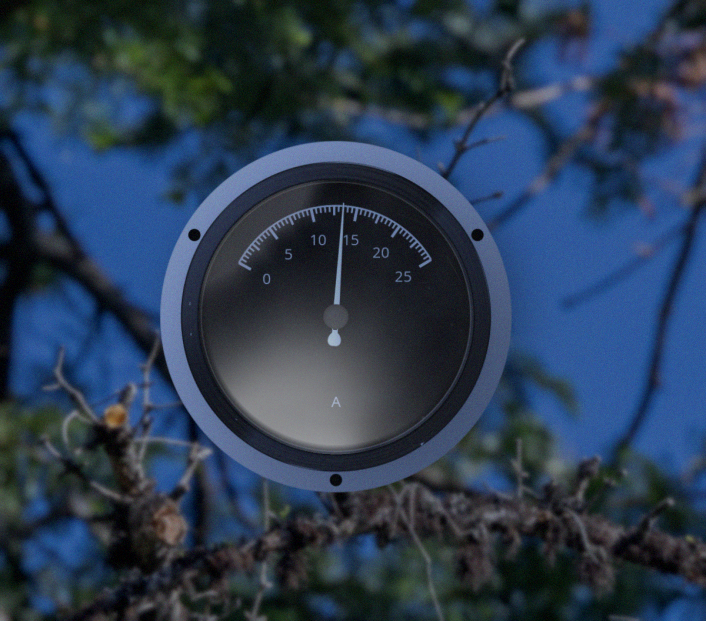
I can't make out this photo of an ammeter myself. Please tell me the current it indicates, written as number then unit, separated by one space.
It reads 13.5 A
